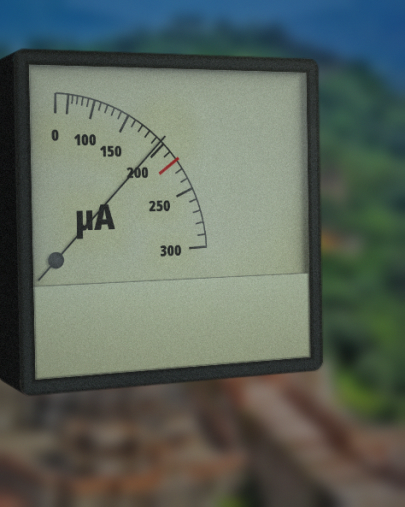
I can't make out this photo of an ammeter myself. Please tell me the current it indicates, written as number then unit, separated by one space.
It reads 195 µA
